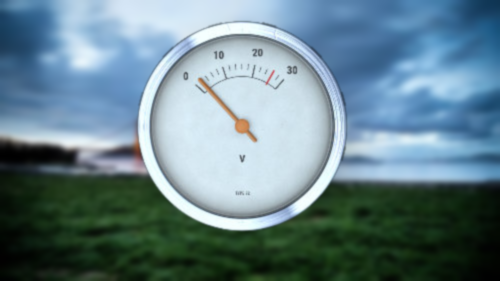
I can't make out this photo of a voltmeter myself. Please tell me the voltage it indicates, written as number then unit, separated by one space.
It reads 2 V
